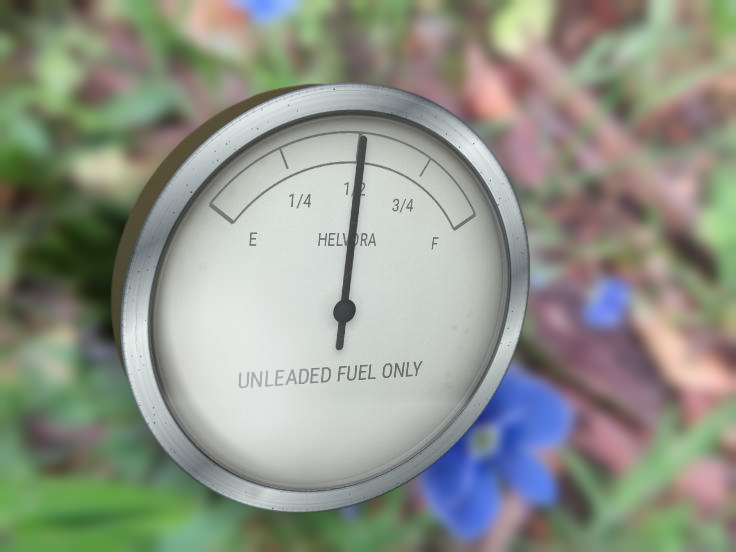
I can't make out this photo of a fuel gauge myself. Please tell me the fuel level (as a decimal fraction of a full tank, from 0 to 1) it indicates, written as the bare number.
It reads 0.5
